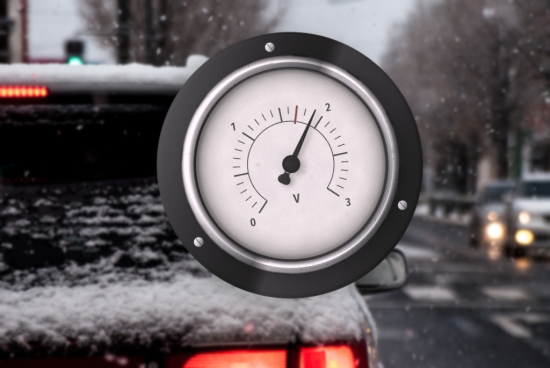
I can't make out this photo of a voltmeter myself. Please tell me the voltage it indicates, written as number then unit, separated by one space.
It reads 1.9 V
